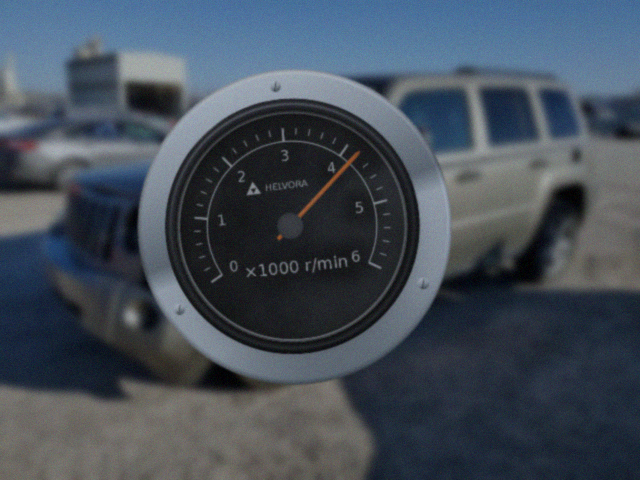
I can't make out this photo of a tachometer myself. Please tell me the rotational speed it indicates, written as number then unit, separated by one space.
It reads 4200 rpm
